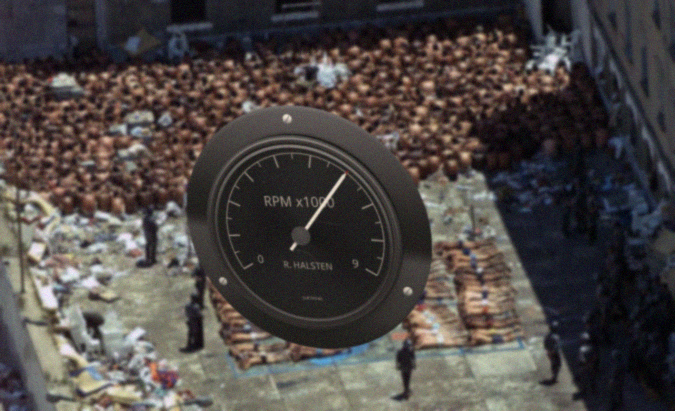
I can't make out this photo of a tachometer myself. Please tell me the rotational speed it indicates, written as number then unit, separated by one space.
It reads 6000 rpm
